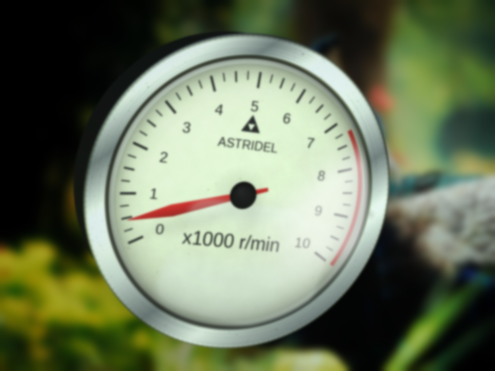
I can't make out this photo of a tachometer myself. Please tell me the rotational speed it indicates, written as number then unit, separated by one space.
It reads 500 rpm
